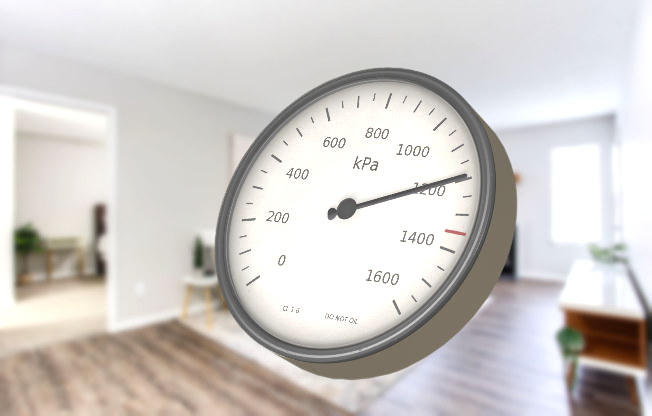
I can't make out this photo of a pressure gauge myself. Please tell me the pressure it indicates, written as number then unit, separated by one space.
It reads 1200 kPa
